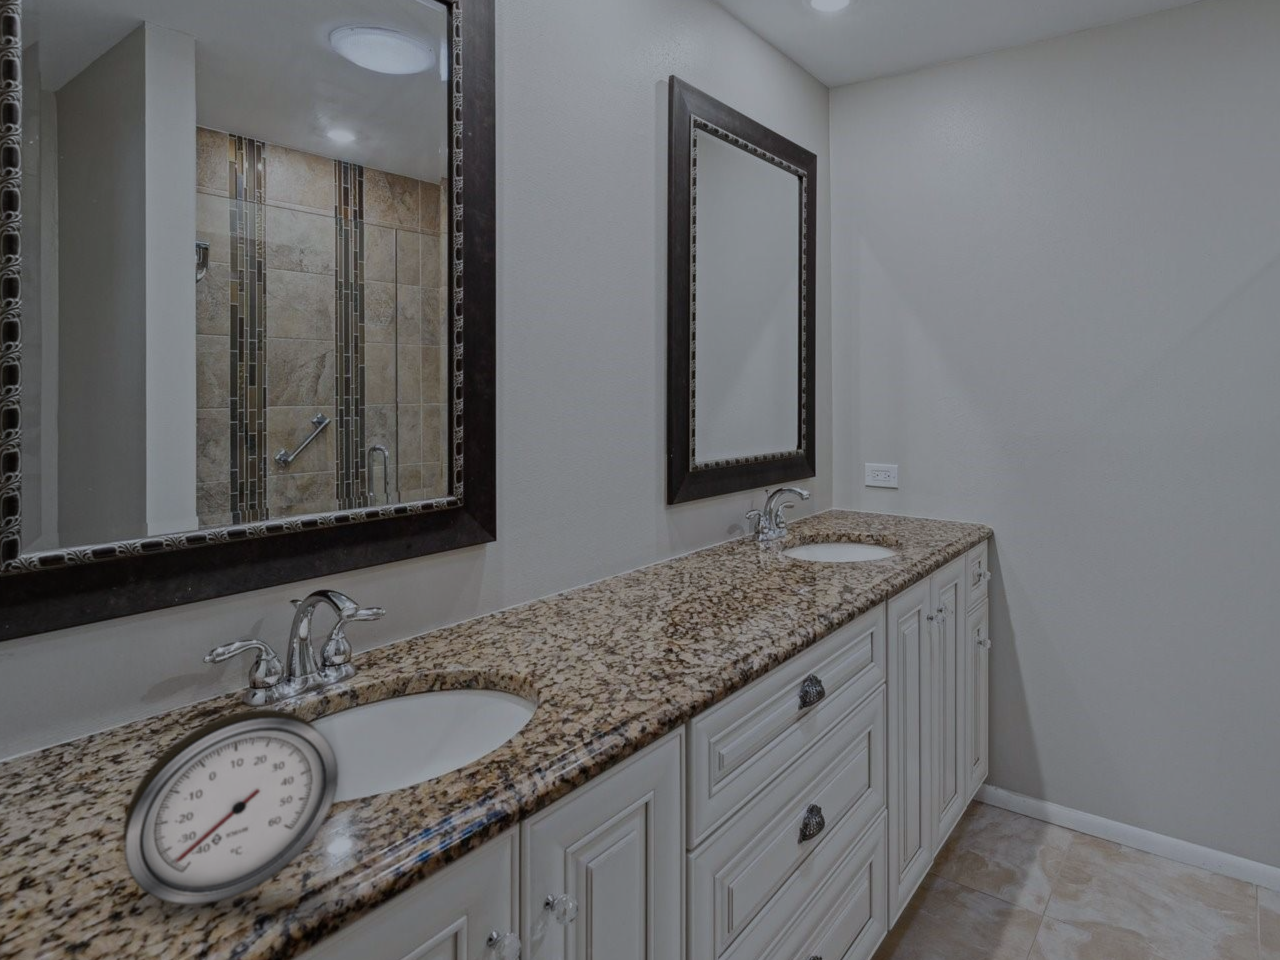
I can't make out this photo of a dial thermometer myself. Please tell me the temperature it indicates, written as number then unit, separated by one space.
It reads -35 °C
